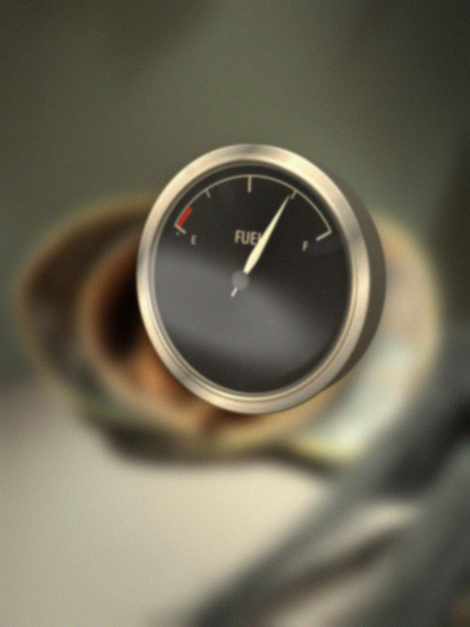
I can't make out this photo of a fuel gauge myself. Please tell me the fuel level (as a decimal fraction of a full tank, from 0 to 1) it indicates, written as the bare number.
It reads 0.75
